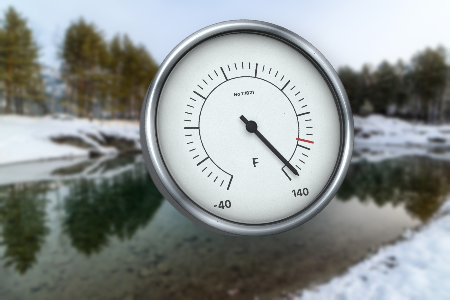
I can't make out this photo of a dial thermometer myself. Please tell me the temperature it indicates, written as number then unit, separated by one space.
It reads 136 °F
